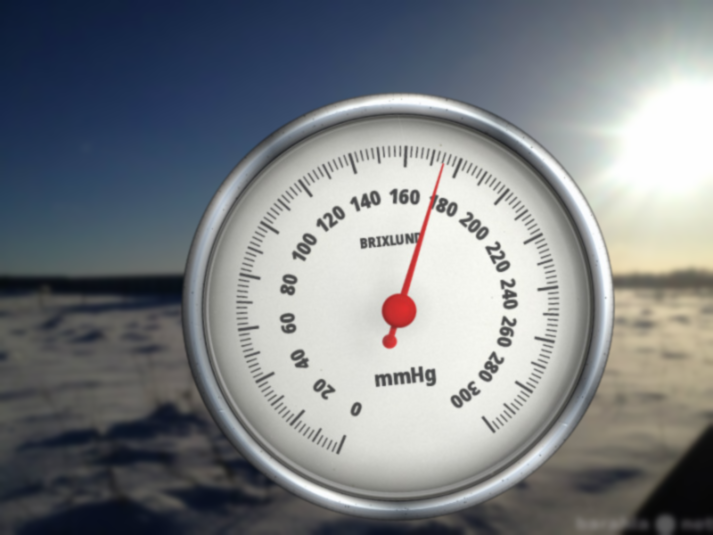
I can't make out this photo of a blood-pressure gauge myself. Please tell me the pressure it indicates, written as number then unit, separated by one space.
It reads 174 mmHg
